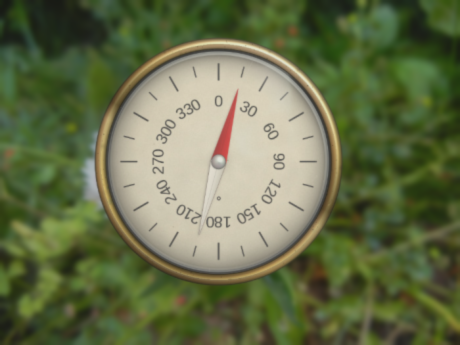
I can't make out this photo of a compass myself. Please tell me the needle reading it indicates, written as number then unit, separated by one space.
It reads 15 °
